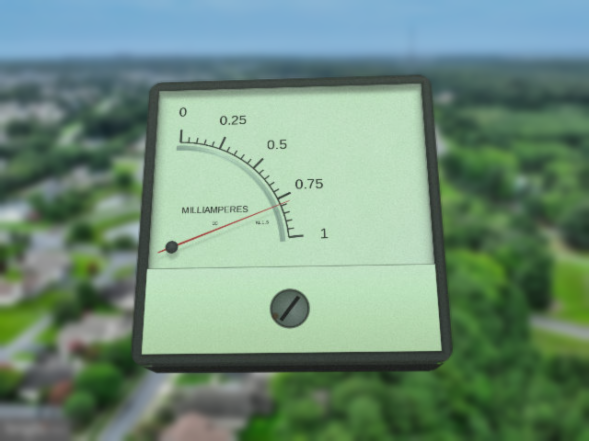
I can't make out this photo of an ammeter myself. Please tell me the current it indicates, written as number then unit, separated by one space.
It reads 0.8 mA
